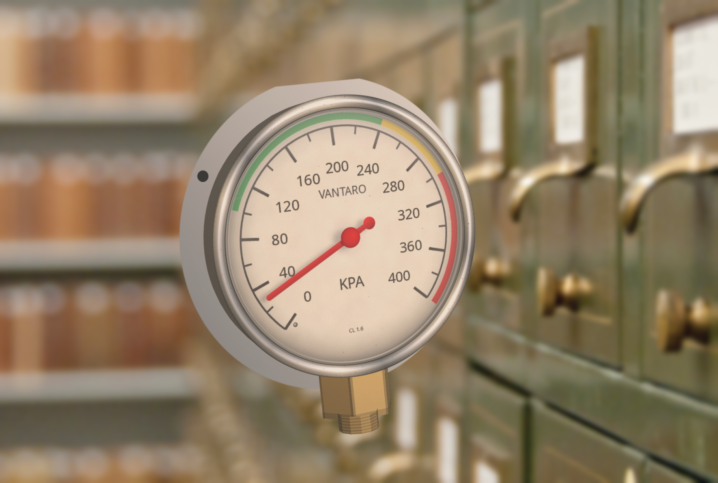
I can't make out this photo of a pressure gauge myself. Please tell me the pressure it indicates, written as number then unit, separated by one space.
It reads 30 kPa
